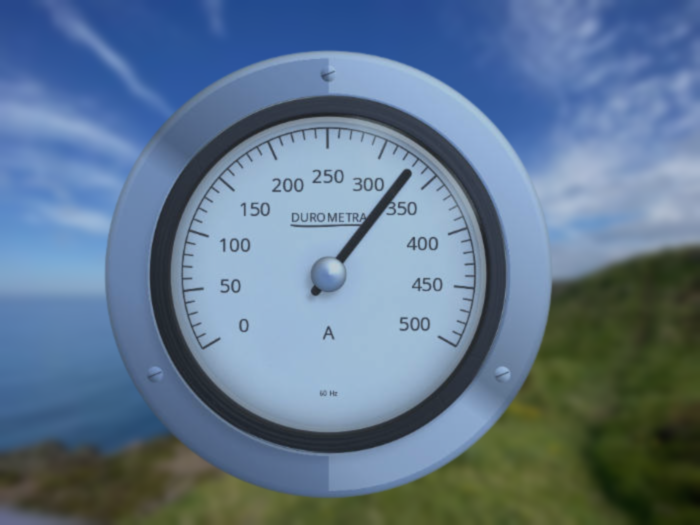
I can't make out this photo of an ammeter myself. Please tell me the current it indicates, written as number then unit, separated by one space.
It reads 330 A
